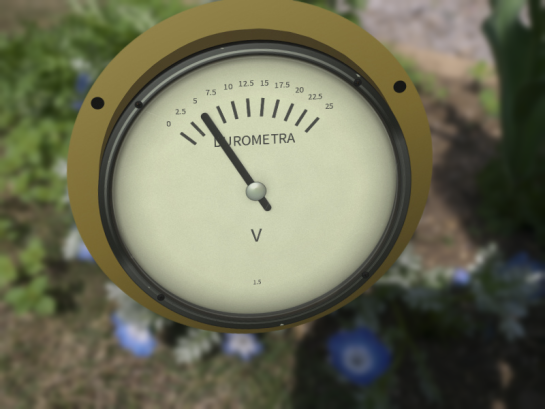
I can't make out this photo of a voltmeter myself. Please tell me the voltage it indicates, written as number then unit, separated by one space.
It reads 5 V
